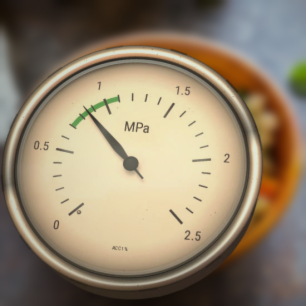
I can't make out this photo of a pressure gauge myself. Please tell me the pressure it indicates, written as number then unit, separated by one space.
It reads 0.85 MPa
